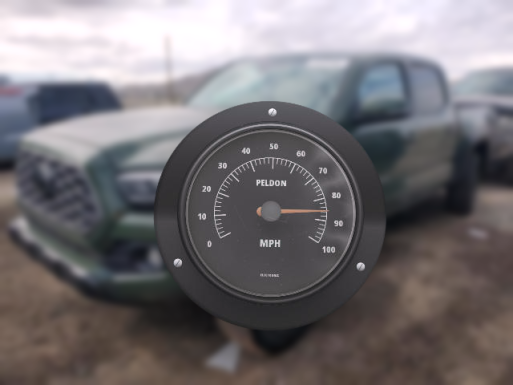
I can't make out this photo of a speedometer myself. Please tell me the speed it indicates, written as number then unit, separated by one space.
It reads 86 mph
